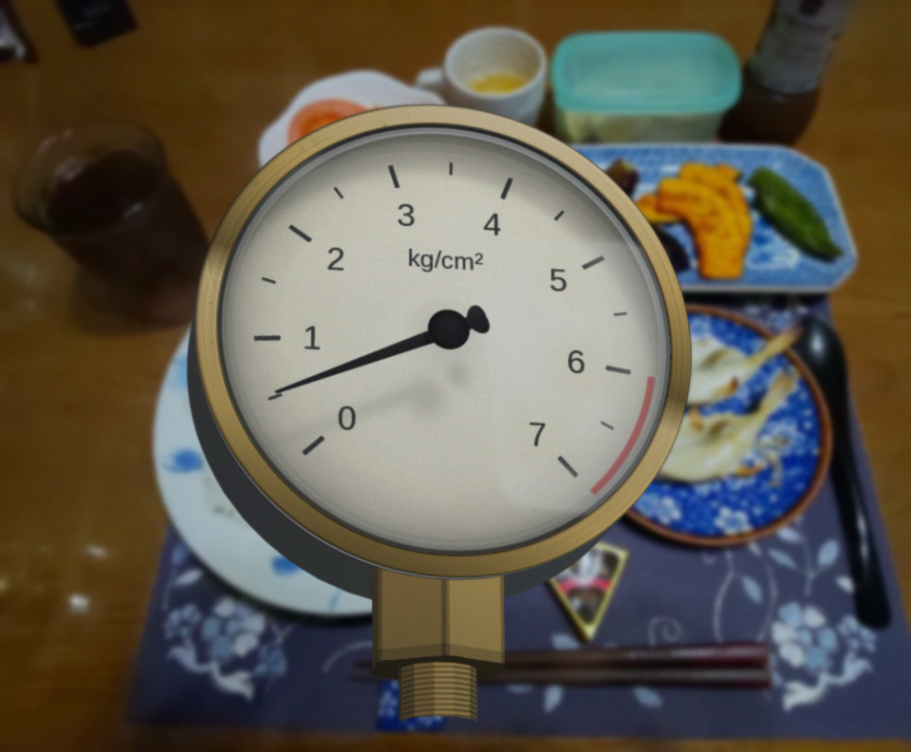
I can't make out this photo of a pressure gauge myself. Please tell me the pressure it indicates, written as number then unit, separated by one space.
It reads 0.5 kg/cm²
